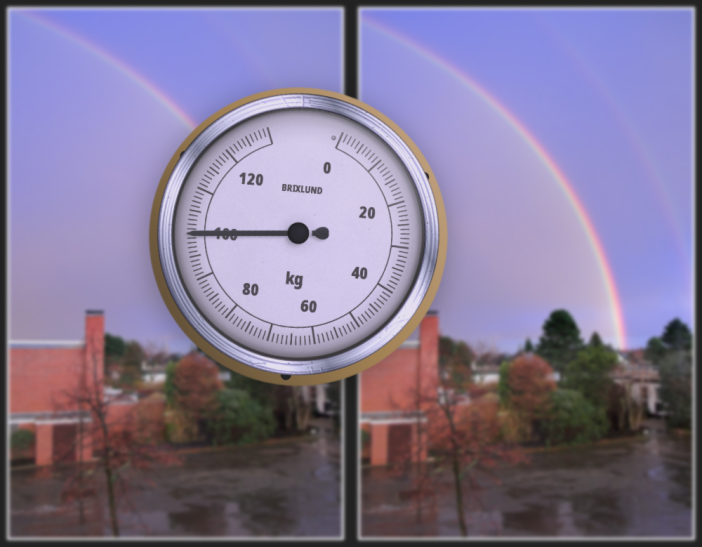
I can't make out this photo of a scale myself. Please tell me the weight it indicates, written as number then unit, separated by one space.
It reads 100 kg
